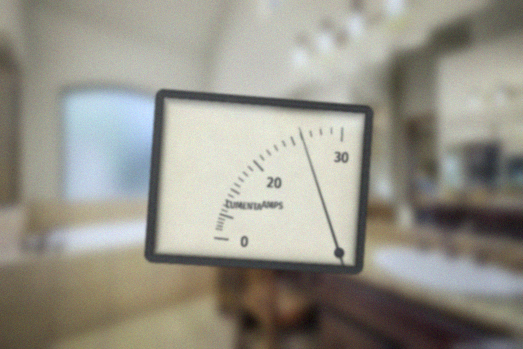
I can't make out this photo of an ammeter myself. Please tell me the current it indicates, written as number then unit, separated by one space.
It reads 26 A
